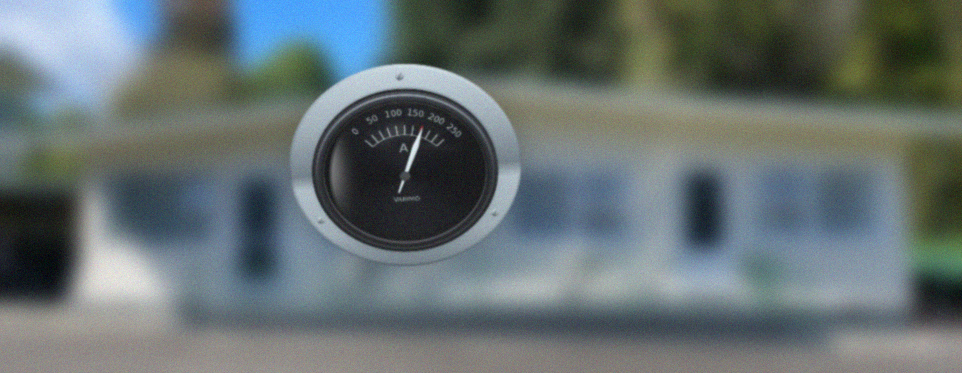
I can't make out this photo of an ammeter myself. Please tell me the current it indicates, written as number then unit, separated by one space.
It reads 175 A
